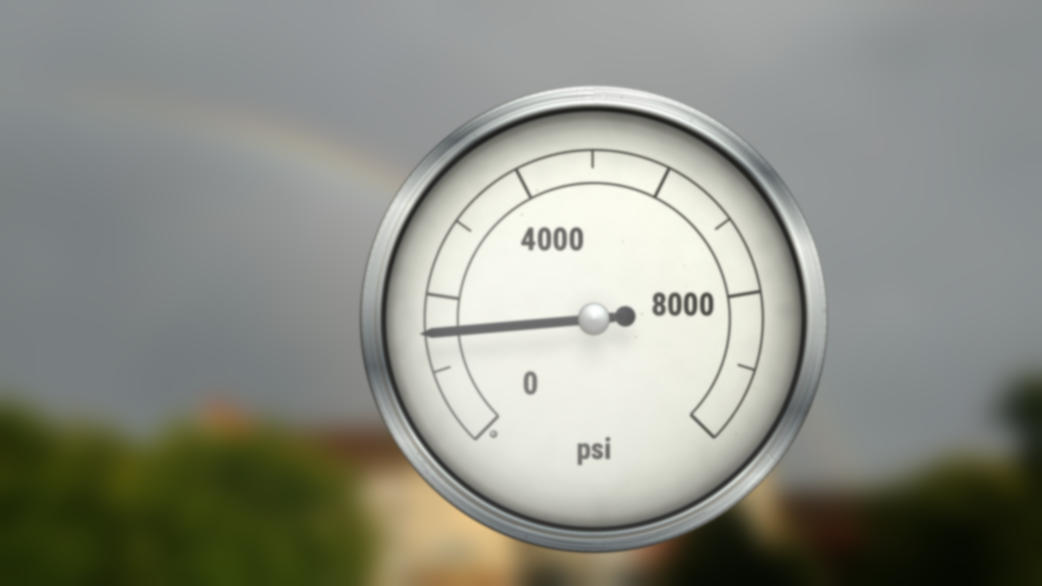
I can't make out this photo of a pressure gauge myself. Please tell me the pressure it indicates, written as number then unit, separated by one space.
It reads 1500 psi
